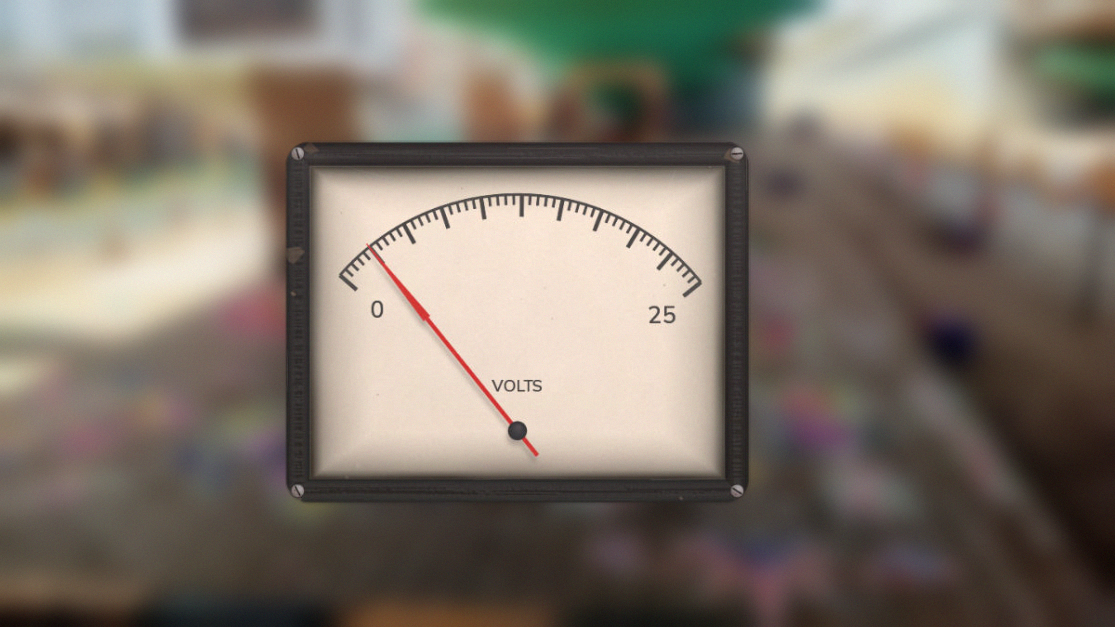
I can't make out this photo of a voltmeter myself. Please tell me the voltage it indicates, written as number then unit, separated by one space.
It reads 2.5 V
